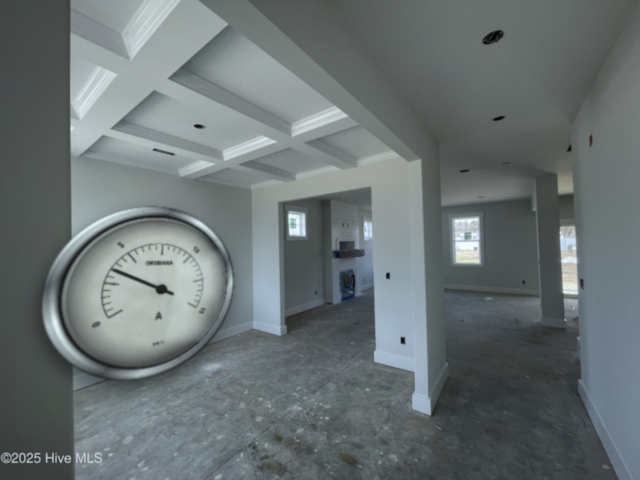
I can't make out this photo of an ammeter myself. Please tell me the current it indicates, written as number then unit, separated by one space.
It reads 3.5 A
